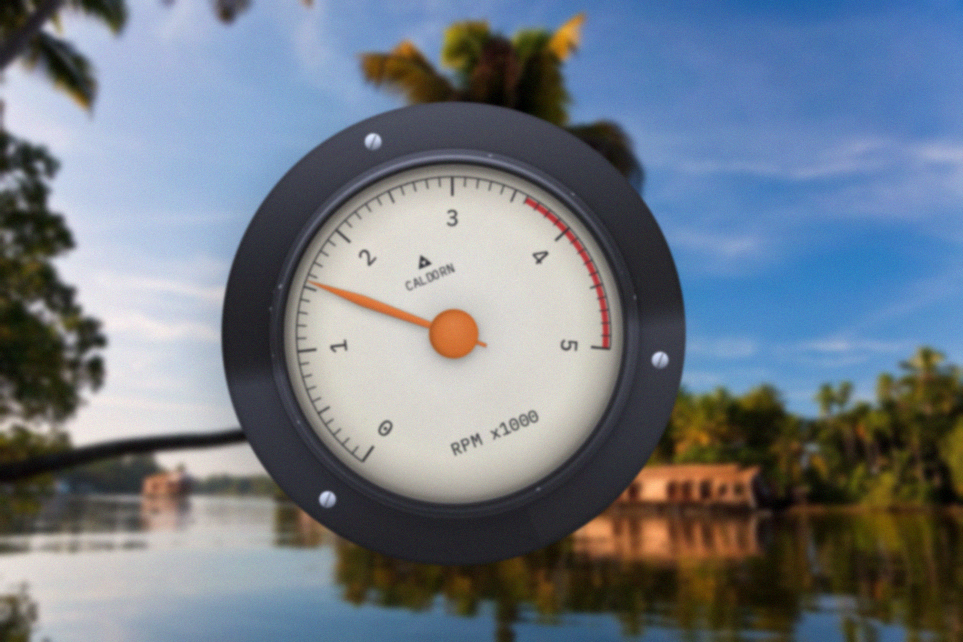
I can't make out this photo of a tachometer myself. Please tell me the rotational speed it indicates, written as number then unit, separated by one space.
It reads 1550 rpm
